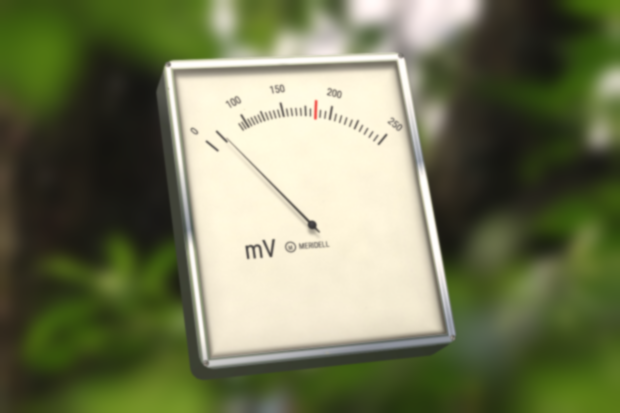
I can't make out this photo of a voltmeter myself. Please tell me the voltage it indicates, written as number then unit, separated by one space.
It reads 50 mV
